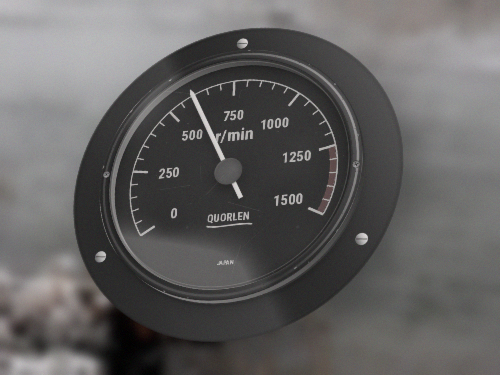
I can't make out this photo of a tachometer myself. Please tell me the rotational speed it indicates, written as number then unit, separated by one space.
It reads 600 rpm
